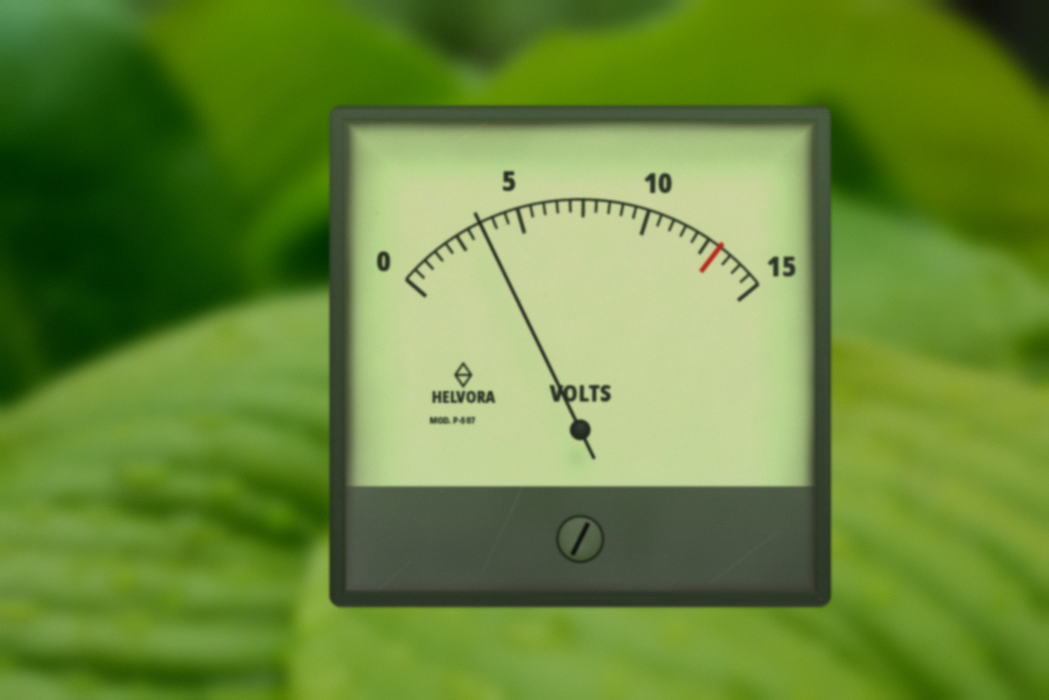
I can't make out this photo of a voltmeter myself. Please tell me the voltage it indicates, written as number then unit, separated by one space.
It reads 3.5 V
